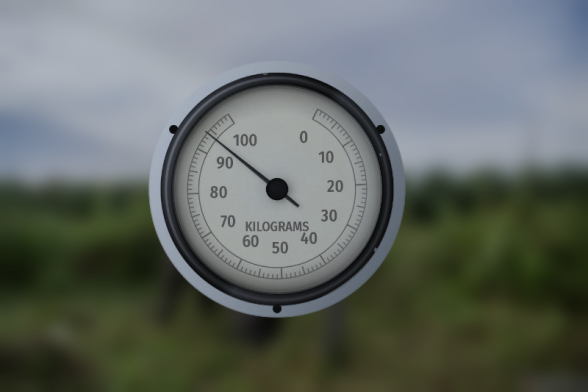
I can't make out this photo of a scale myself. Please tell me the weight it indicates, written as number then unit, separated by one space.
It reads 94 kg
